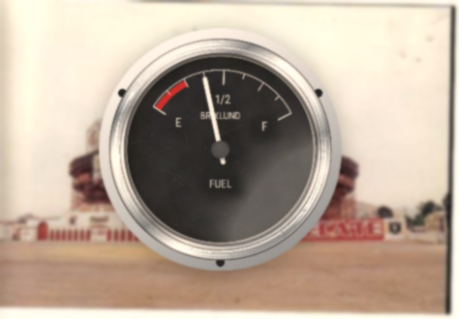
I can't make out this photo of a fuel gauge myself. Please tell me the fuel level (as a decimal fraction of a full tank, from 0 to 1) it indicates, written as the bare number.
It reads 0.375
